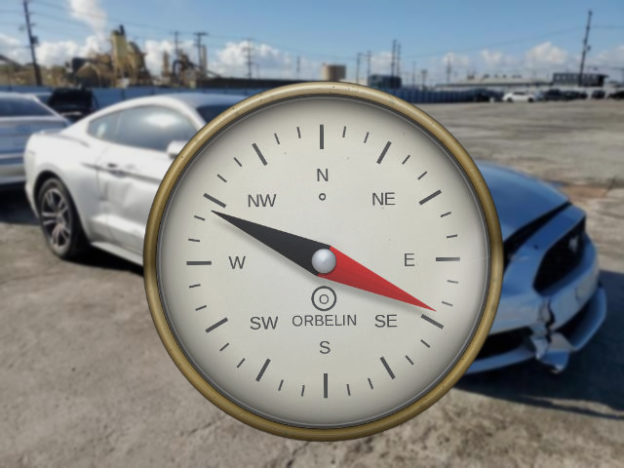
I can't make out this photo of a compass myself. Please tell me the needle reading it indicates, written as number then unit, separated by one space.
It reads 115 °
